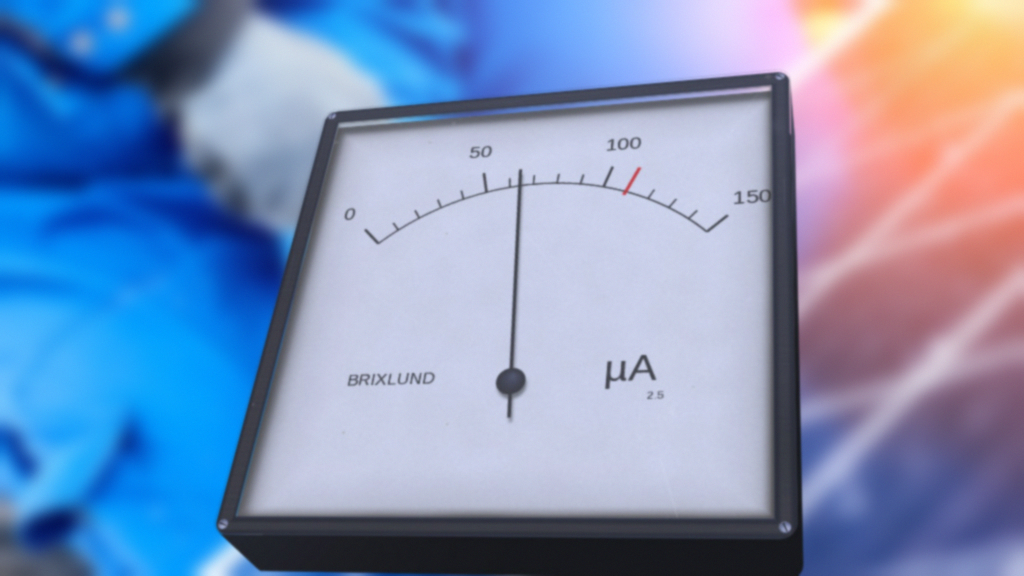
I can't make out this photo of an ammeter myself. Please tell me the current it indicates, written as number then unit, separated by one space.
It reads 65 µA
